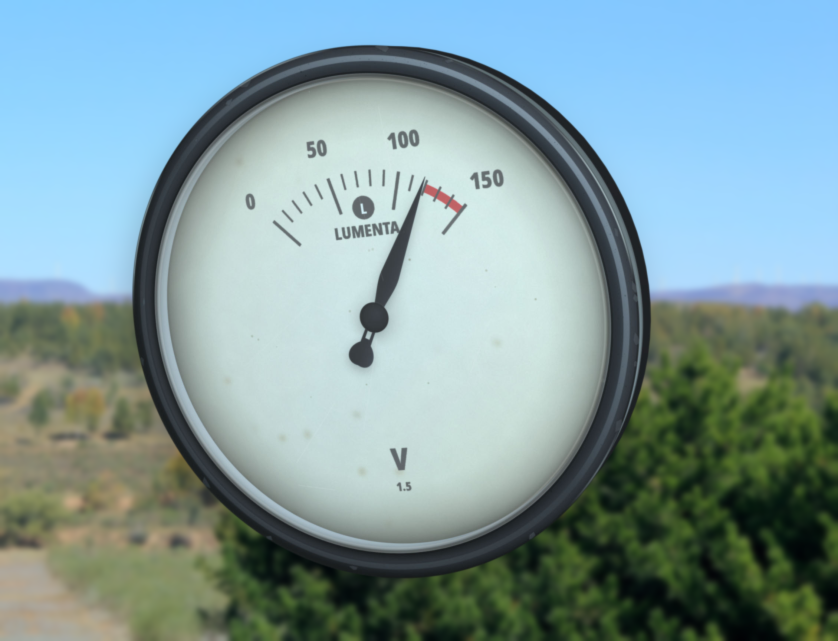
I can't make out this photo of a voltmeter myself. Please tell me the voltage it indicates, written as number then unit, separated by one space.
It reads 120 V
